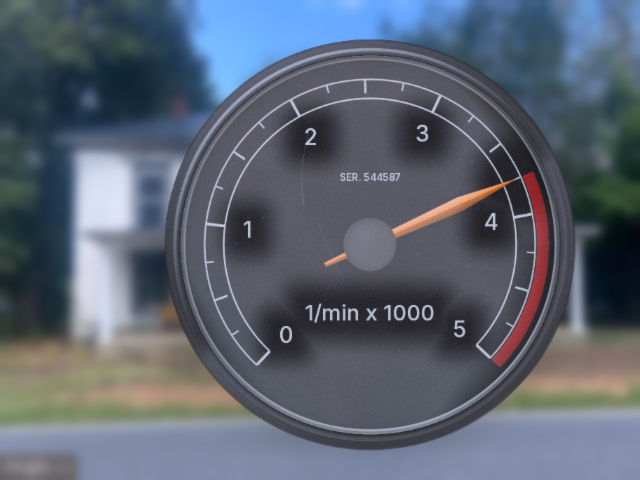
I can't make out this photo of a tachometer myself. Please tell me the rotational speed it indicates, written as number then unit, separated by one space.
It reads 3750 rpm
